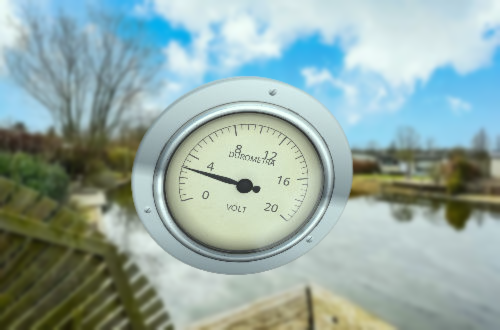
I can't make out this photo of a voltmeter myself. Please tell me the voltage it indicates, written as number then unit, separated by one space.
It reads 3 V
